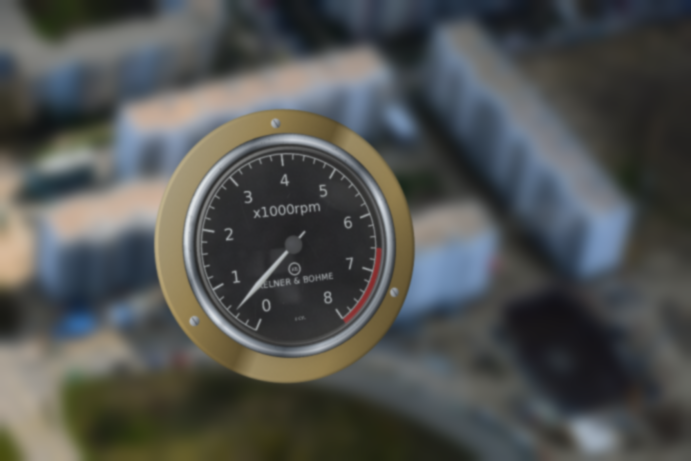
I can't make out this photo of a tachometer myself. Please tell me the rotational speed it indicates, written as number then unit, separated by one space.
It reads 500 rpm
